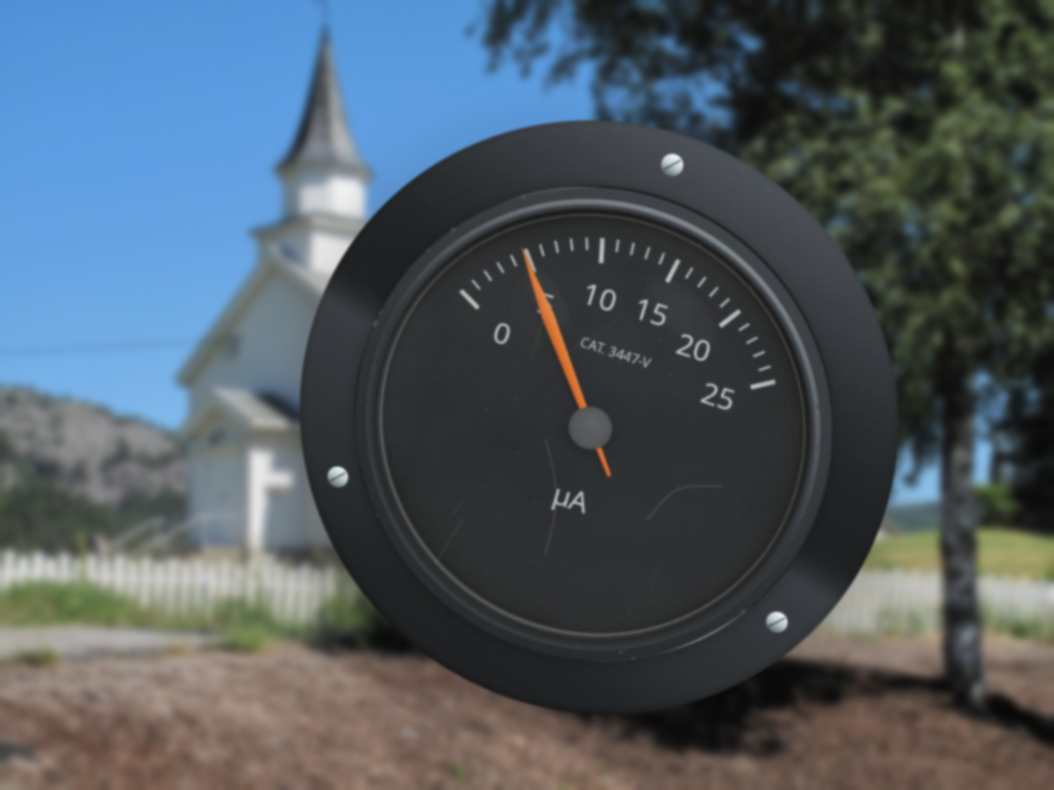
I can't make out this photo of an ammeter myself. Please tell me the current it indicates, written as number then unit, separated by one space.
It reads 5 µA
